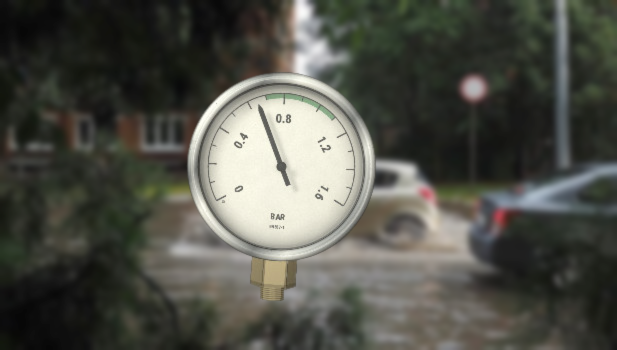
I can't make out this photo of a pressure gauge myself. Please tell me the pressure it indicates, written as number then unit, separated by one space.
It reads 0.65 bar
